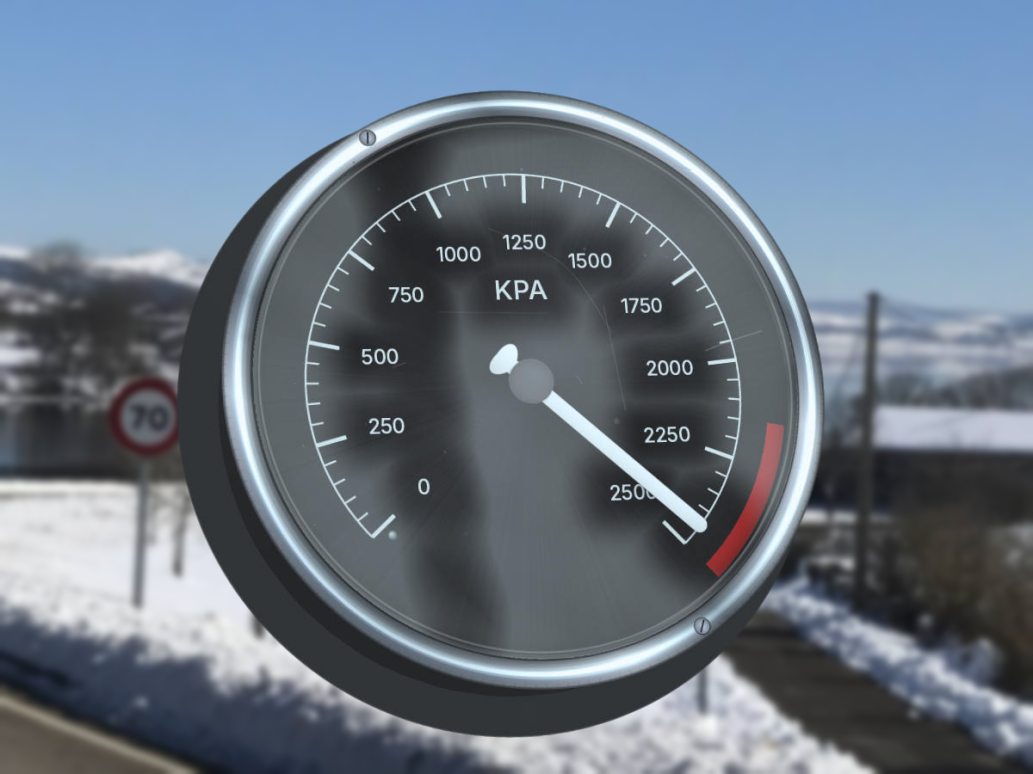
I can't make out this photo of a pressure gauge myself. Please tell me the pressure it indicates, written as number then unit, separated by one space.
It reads 2450 kPa
